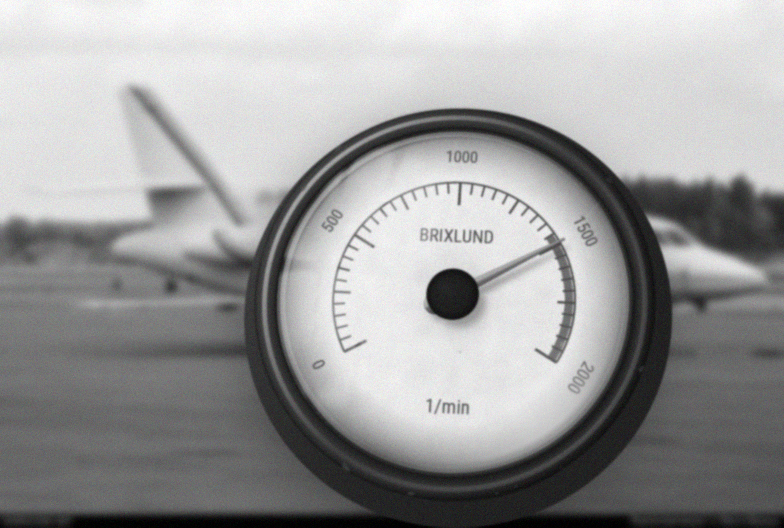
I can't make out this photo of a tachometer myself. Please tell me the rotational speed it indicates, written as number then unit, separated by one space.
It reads 1500 rpm
